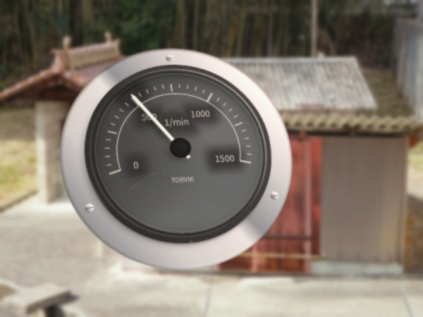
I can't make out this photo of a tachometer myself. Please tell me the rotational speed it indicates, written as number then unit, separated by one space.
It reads 500 rpm
